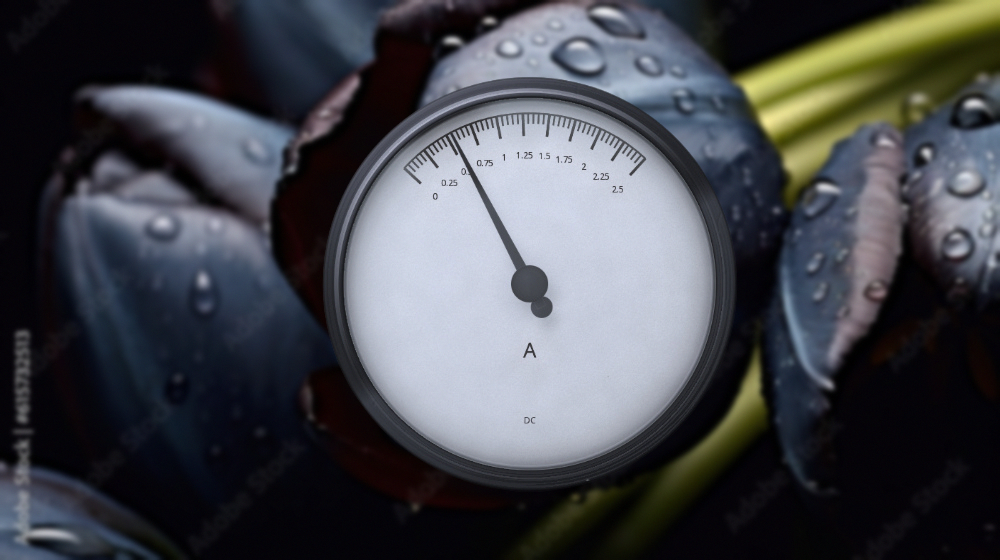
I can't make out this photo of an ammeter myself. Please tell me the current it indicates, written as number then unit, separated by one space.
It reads 0.55 A
